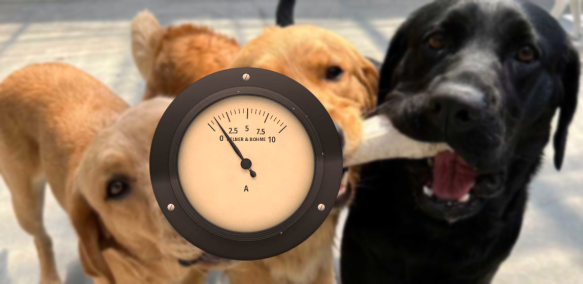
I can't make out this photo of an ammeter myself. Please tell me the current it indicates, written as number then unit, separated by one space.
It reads 1 A
